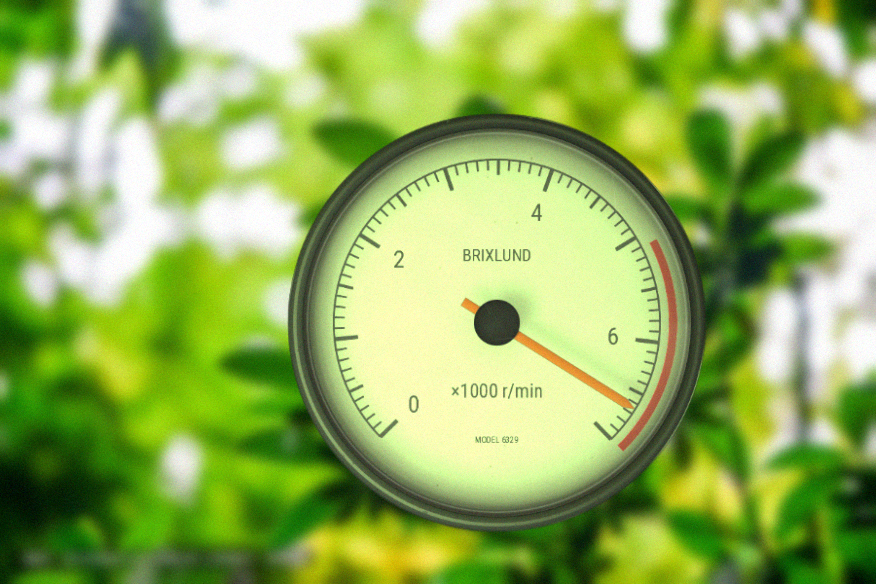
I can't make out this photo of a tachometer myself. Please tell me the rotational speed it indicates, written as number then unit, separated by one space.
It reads 6650 rpm
